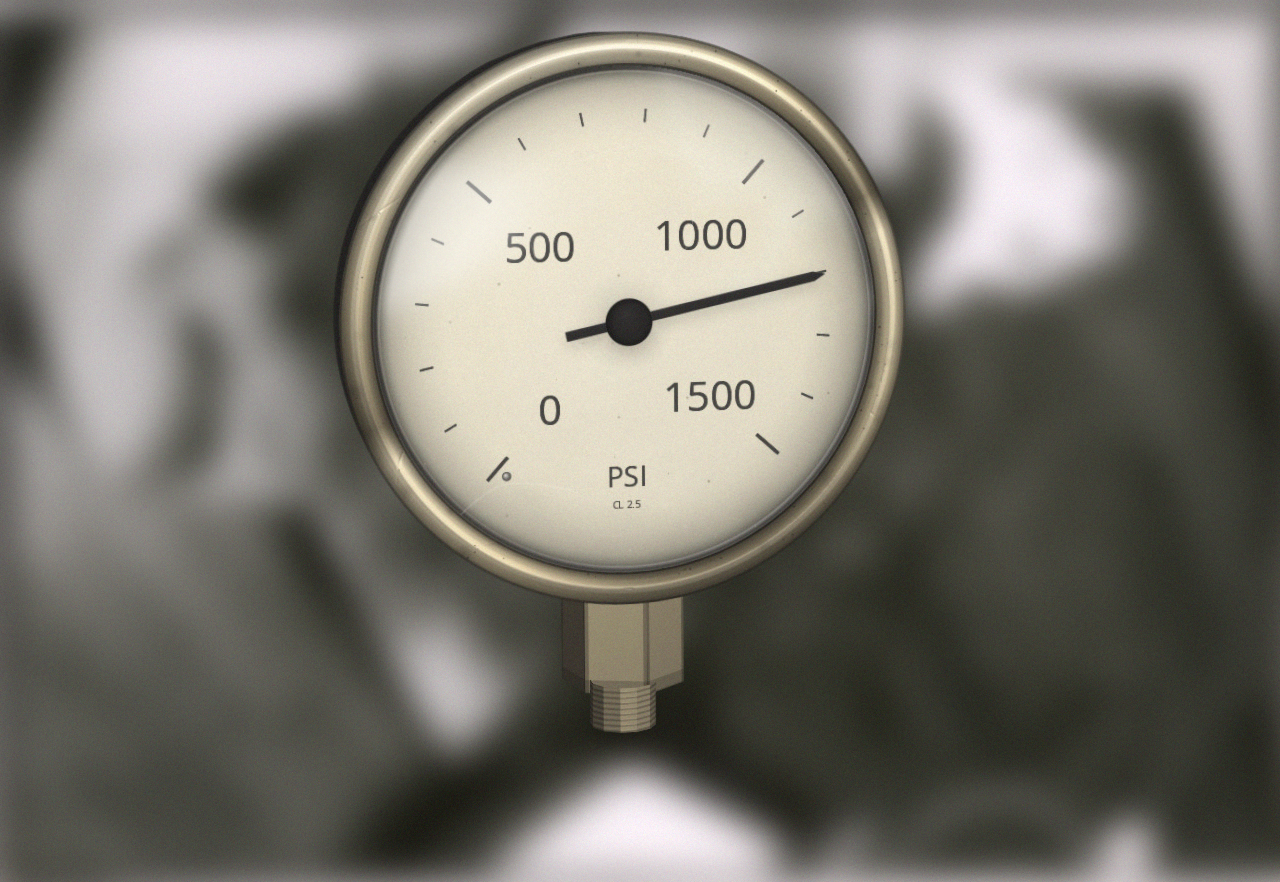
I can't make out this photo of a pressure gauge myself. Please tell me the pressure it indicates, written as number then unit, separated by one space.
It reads 1200 psi
